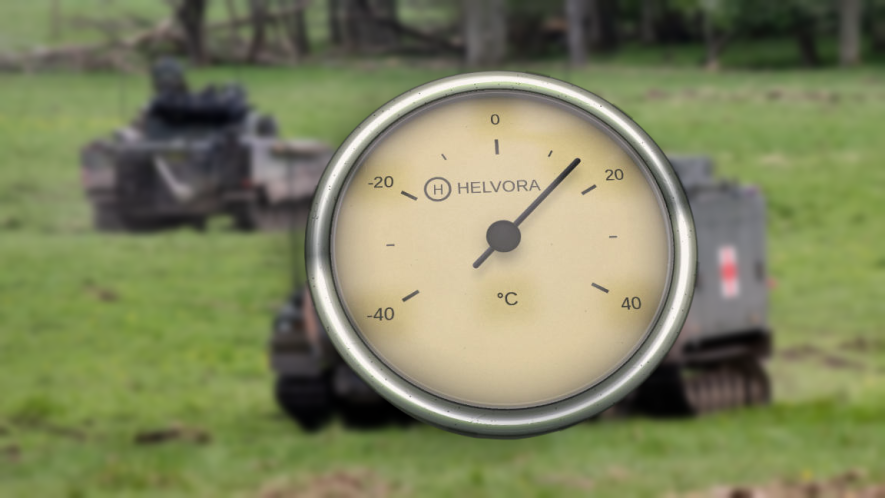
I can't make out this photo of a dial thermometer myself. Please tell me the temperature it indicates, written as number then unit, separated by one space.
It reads 15 °C
